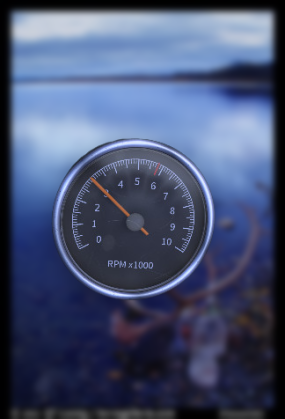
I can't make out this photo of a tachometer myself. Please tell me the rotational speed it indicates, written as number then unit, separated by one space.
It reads 3000 rpm
